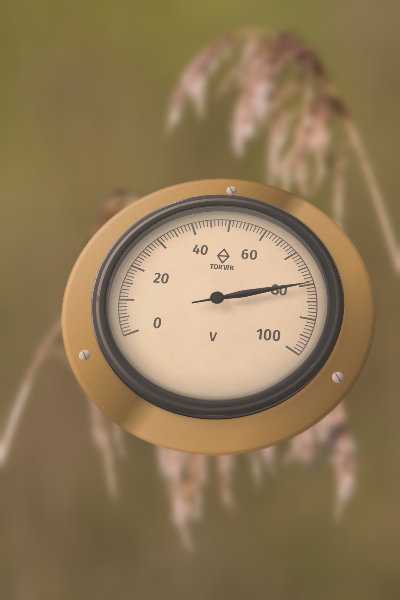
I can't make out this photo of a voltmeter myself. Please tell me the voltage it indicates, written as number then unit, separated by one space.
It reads 80 V
